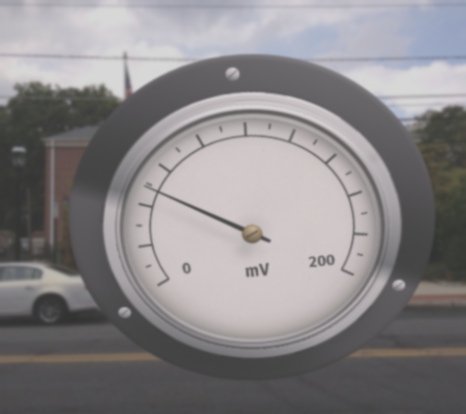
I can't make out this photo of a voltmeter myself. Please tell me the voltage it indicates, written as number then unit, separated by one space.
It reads 50 mV
